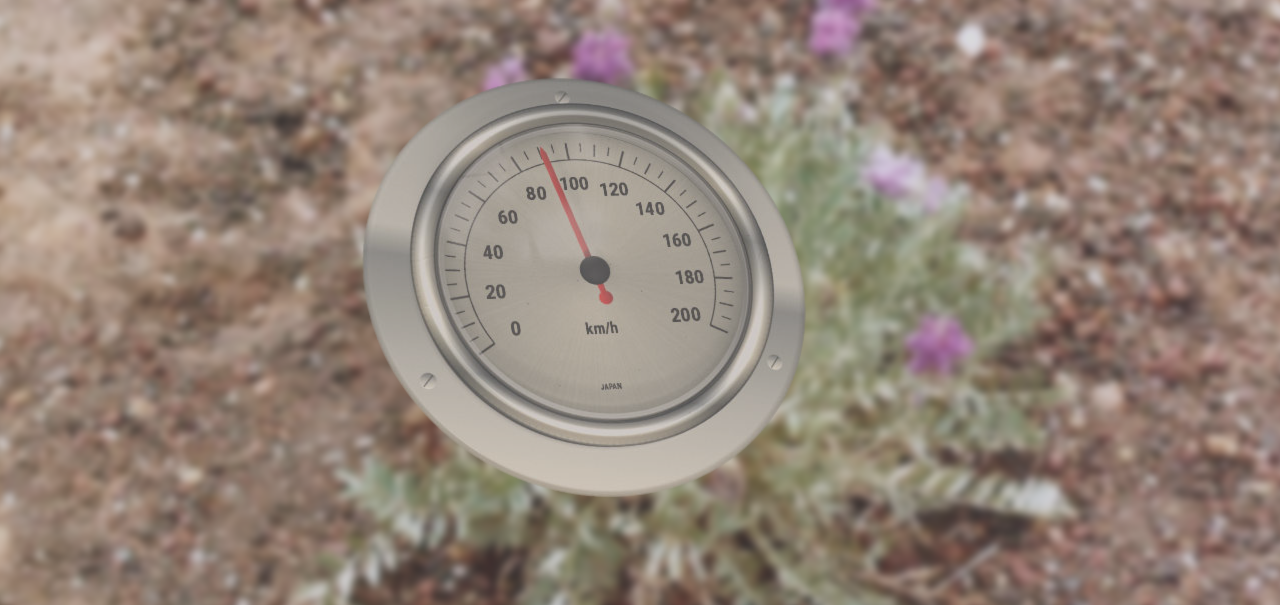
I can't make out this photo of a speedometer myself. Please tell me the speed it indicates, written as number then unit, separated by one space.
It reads 90 km/h
